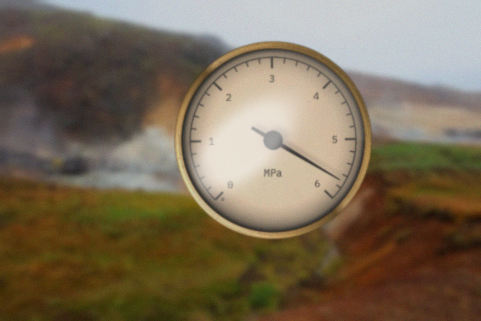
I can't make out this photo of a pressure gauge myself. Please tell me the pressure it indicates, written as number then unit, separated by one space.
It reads 5.7 MPa
